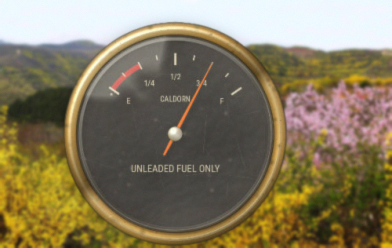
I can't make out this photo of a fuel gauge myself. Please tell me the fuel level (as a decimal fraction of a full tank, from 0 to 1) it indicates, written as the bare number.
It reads 0.75
